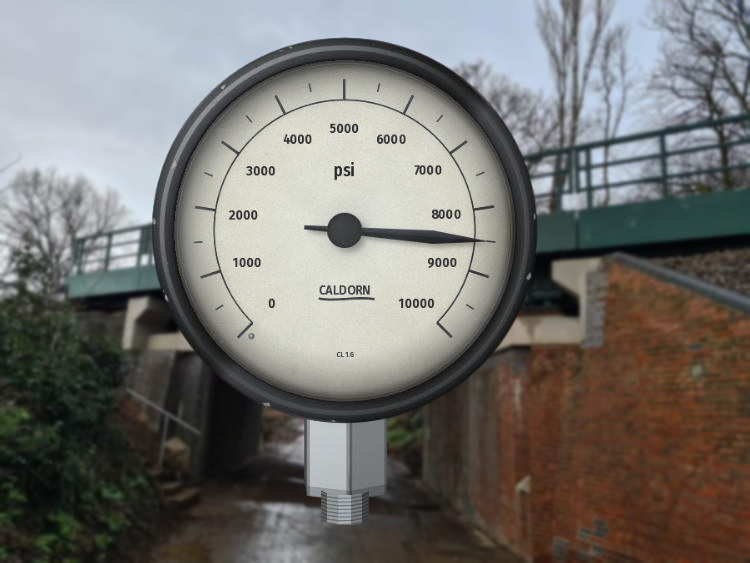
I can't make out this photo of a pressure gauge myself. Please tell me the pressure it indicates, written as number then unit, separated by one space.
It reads 8500 psi
